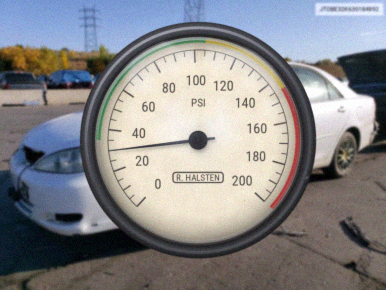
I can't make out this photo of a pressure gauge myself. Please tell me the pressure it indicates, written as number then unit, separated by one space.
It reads 30 psi
